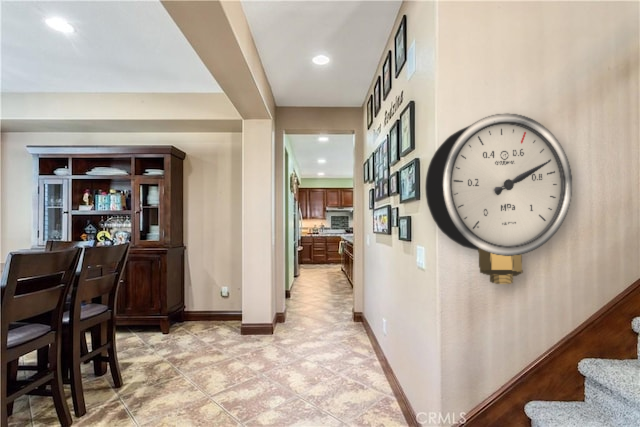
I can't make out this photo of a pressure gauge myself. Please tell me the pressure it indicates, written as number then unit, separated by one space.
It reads 0.75 MPa
